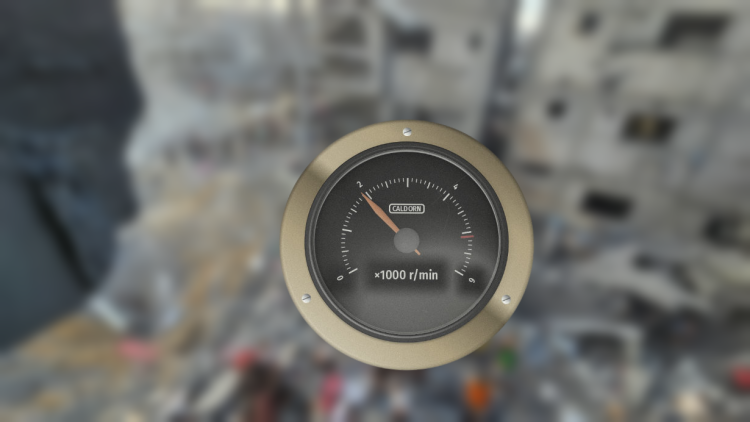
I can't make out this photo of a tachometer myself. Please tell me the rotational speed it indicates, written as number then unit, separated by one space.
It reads 1900 rpm
